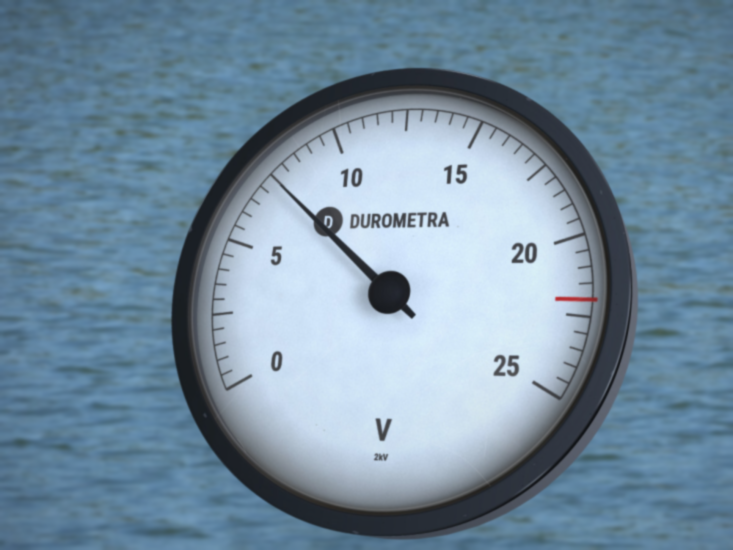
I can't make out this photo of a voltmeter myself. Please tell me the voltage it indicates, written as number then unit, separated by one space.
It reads 7.5 V
